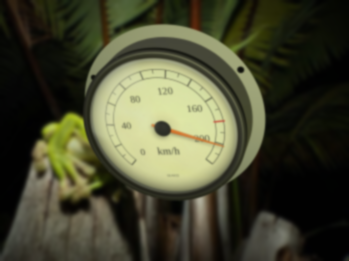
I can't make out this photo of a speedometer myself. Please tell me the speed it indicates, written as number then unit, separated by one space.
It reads 200 km/h
